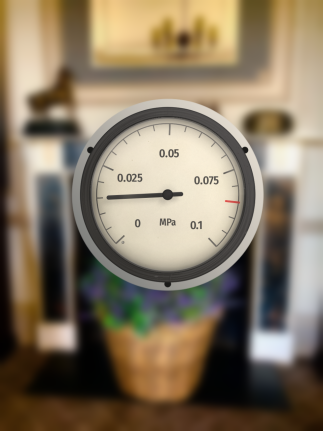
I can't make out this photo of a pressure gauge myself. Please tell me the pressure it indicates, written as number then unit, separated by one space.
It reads 0.015 MPa
